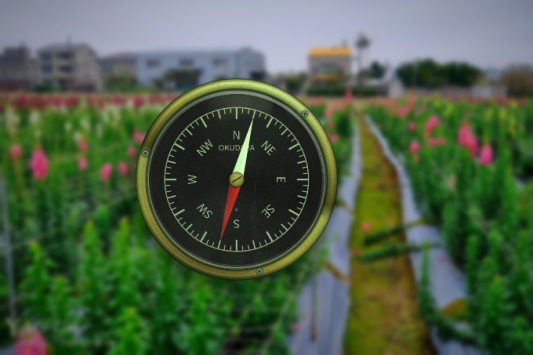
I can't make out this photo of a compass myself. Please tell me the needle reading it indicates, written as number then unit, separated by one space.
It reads 195 °
